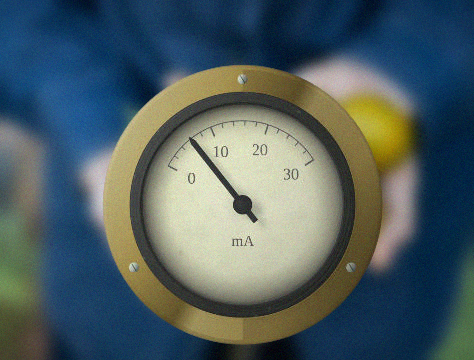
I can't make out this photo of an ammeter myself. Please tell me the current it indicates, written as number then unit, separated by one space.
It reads 6 mA
